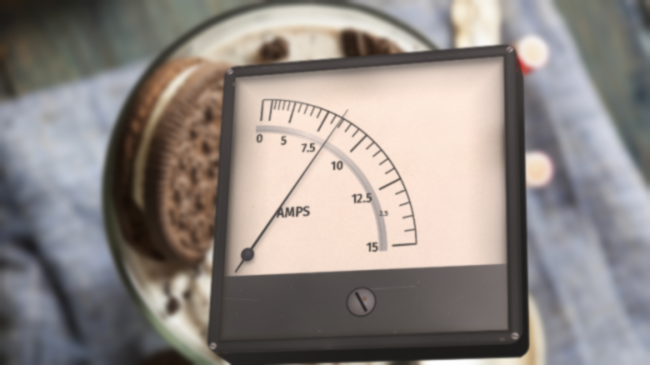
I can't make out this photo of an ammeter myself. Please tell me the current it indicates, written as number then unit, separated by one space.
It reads 8.5 A
